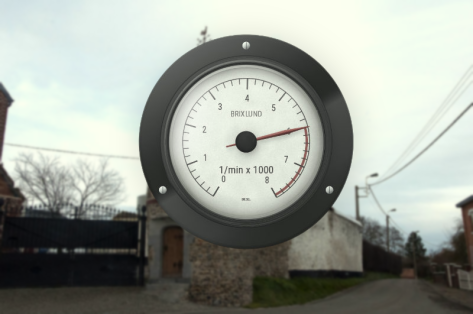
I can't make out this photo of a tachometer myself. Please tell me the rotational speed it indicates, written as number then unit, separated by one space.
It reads 6000 rpm
